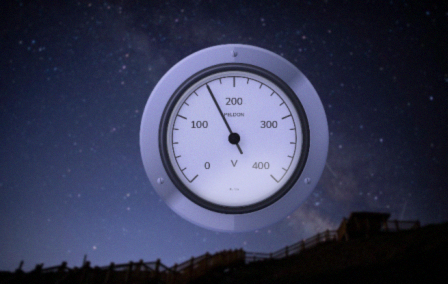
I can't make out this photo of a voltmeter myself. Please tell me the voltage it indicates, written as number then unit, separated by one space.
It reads 160 V
